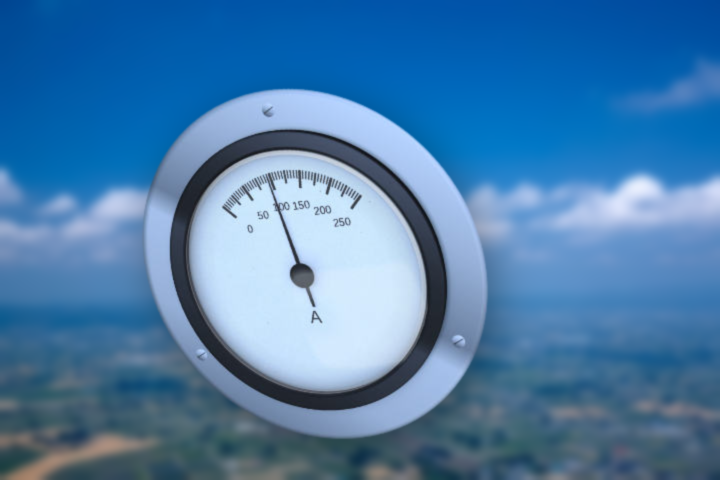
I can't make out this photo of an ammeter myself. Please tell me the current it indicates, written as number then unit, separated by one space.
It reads 100 A
